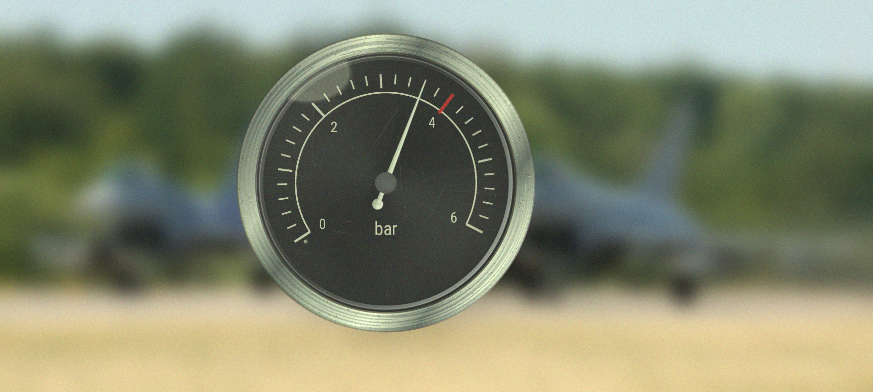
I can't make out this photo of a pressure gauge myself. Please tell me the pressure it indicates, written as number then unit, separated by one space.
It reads 3.6 bar
